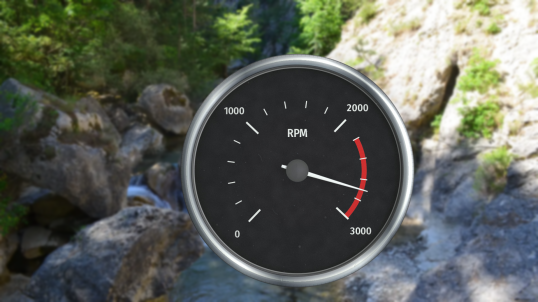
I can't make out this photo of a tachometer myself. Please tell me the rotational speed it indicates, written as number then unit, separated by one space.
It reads 2700 rpm
